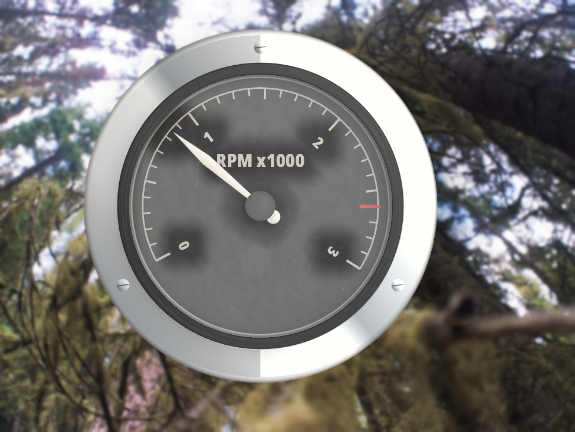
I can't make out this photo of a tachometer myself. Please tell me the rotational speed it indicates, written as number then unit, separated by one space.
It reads 850 rpm
